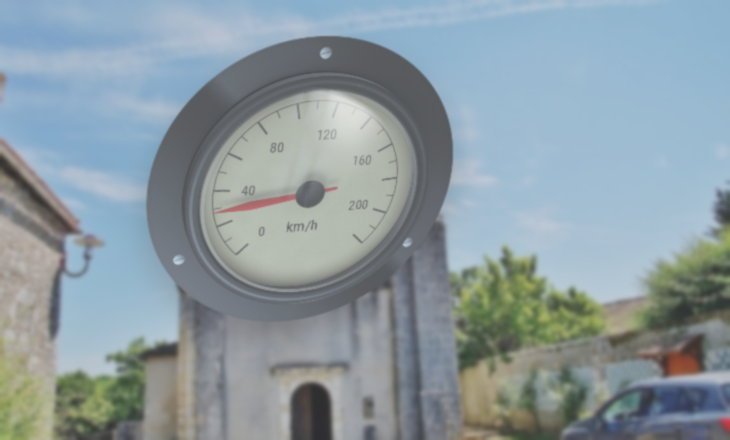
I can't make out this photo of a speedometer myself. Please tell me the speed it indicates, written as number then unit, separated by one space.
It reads 30 km/h
